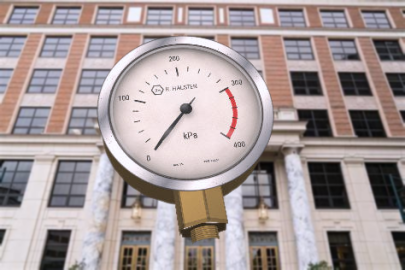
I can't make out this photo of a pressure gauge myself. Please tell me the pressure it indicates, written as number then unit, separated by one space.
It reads 0 kPa
